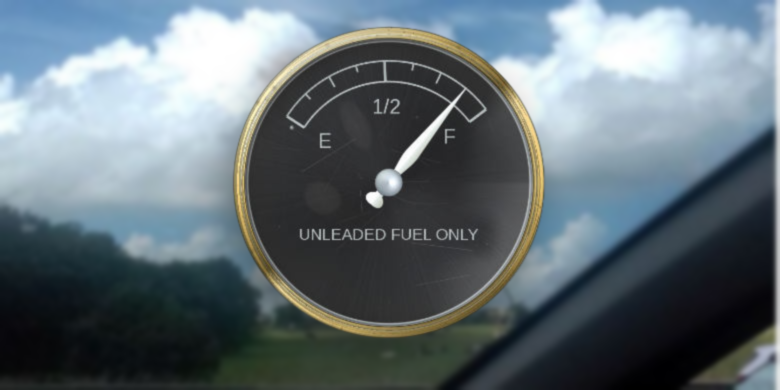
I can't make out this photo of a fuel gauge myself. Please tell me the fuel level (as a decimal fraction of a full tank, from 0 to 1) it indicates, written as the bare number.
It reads 0.875
